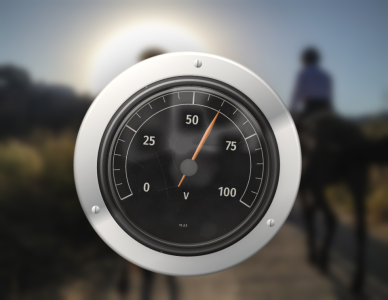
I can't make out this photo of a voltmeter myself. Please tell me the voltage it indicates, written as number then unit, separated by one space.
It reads 60 V
